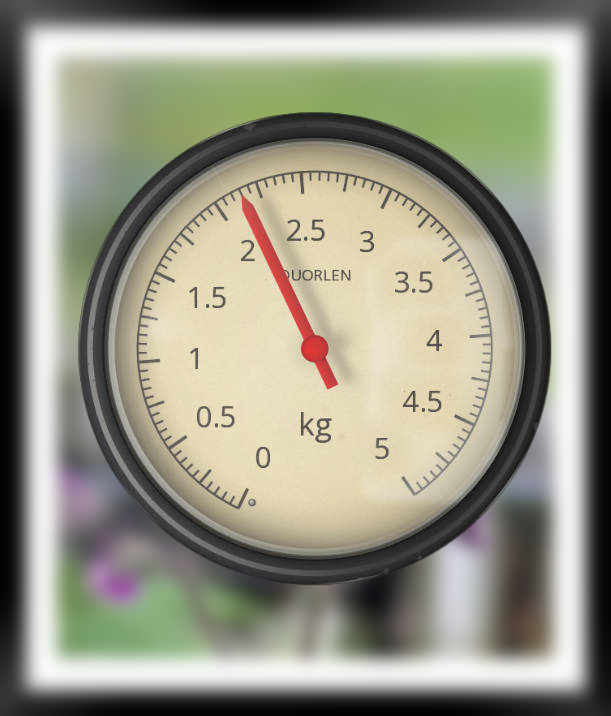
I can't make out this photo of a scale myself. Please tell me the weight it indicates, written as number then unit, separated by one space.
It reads 2.15 kg
